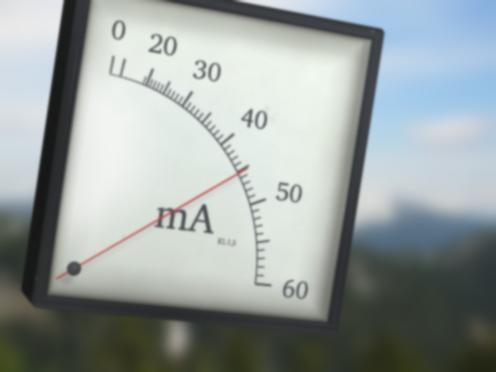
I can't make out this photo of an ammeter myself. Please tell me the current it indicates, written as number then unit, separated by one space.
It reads 45 mA
